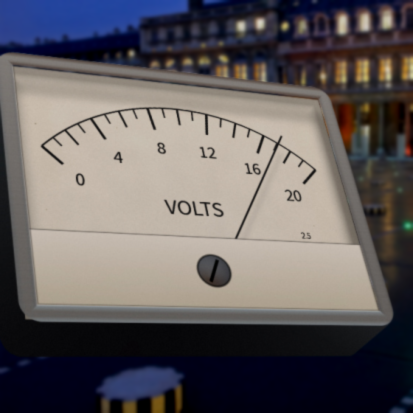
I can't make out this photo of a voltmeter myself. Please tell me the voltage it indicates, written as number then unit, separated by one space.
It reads 17 V
